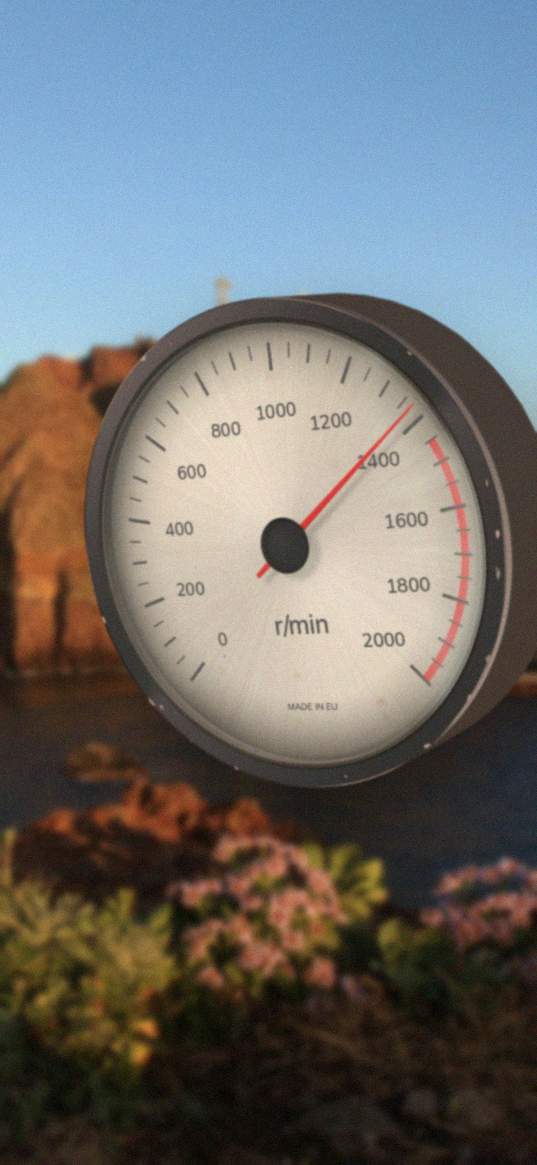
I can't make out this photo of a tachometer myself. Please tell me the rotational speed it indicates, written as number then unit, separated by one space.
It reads 1375 rpm
